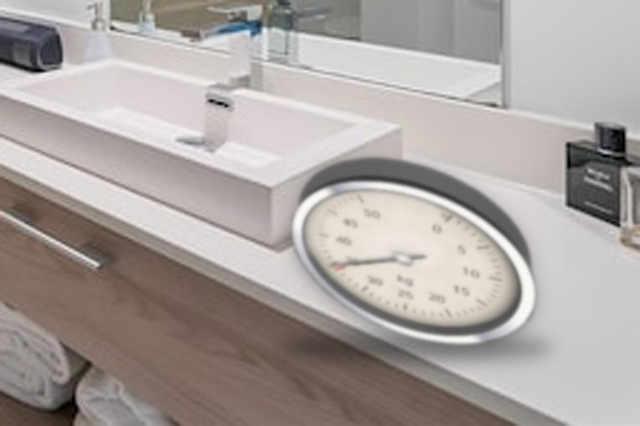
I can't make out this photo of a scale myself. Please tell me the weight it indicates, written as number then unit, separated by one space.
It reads 35 kg
